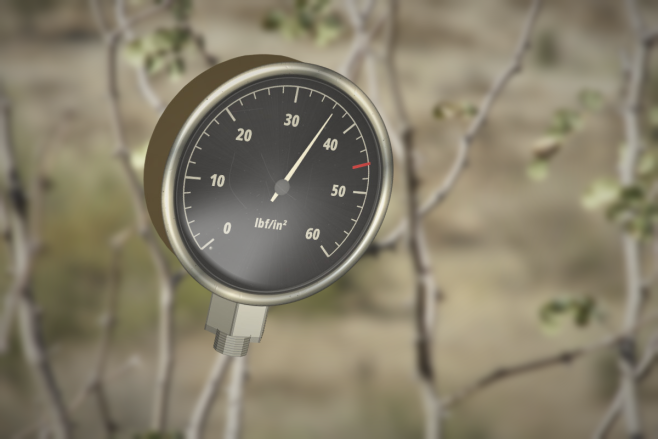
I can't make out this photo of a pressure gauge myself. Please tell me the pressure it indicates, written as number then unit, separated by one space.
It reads 36 psi
